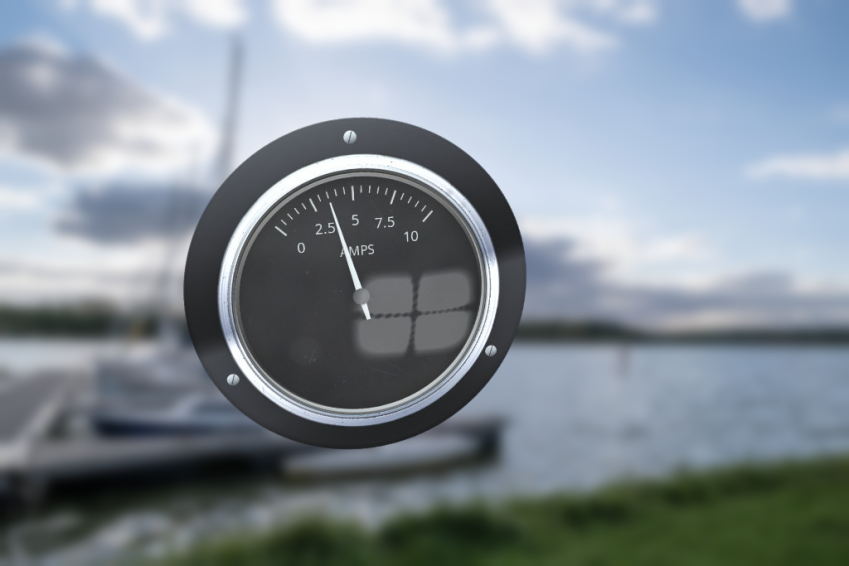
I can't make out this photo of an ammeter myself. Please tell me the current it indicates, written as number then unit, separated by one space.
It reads 3.5 A
